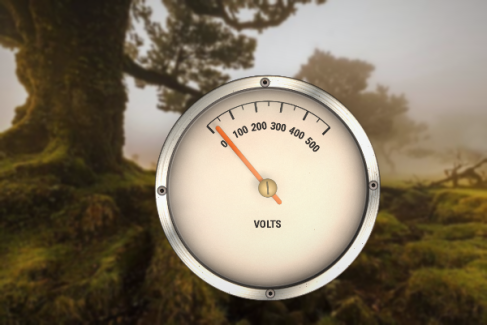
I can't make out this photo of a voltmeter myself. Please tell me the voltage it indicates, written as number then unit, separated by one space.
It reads 25 V
